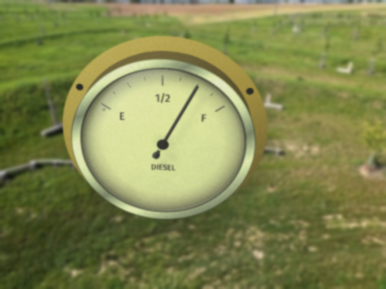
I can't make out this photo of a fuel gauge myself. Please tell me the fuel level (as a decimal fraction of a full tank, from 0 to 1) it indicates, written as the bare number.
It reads 0.75
